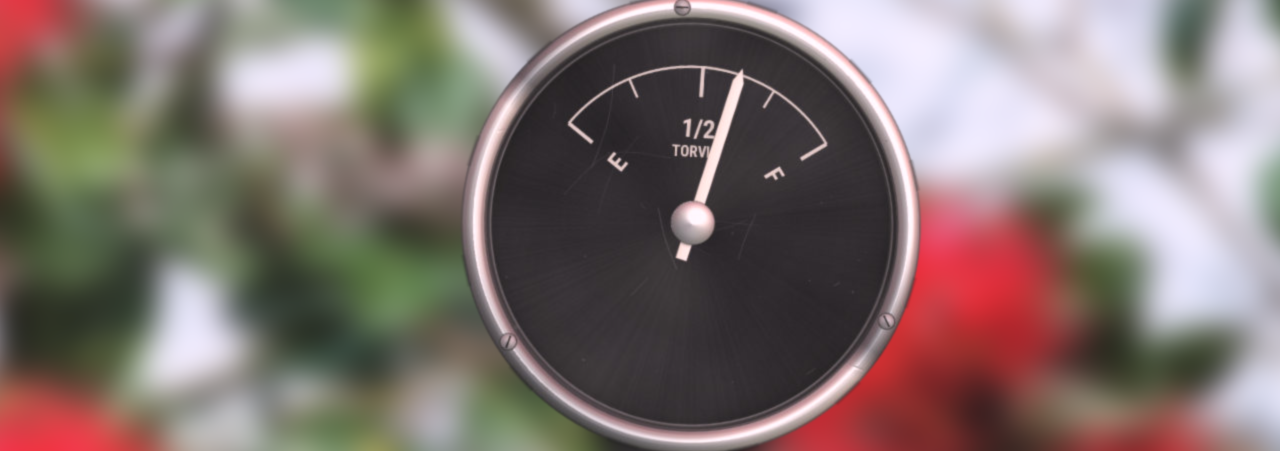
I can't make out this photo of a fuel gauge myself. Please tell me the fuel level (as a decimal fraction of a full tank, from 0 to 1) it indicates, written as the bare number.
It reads 0.625
